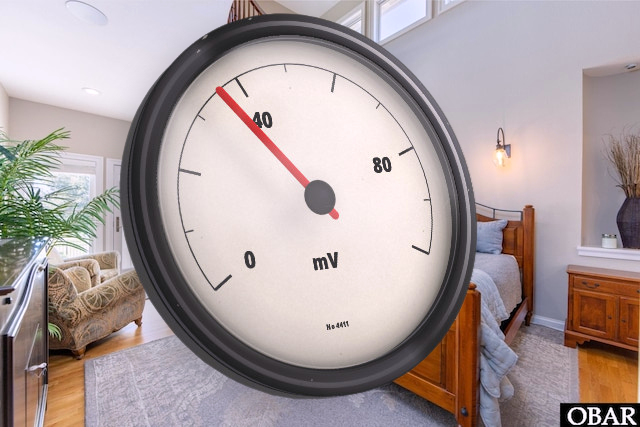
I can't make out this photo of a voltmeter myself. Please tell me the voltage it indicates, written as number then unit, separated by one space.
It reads 35 mV
